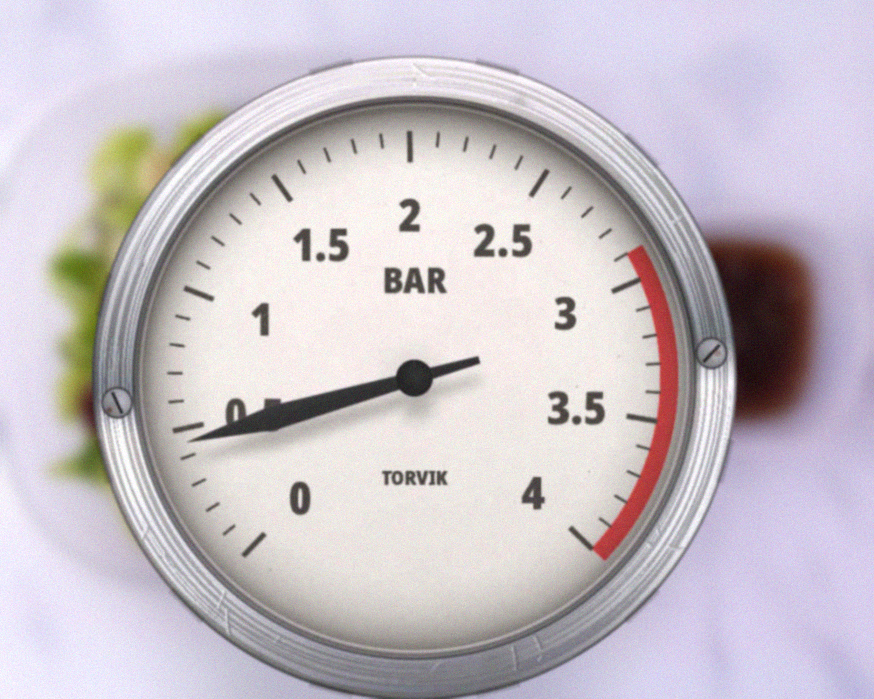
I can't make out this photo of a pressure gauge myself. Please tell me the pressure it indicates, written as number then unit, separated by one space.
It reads 0.45 bar
